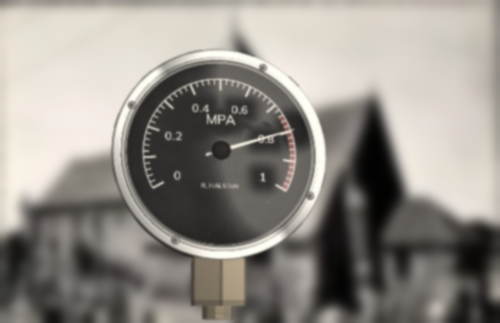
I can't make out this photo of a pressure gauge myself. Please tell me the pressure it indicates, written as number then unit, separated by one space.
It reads 0.8 MPa
